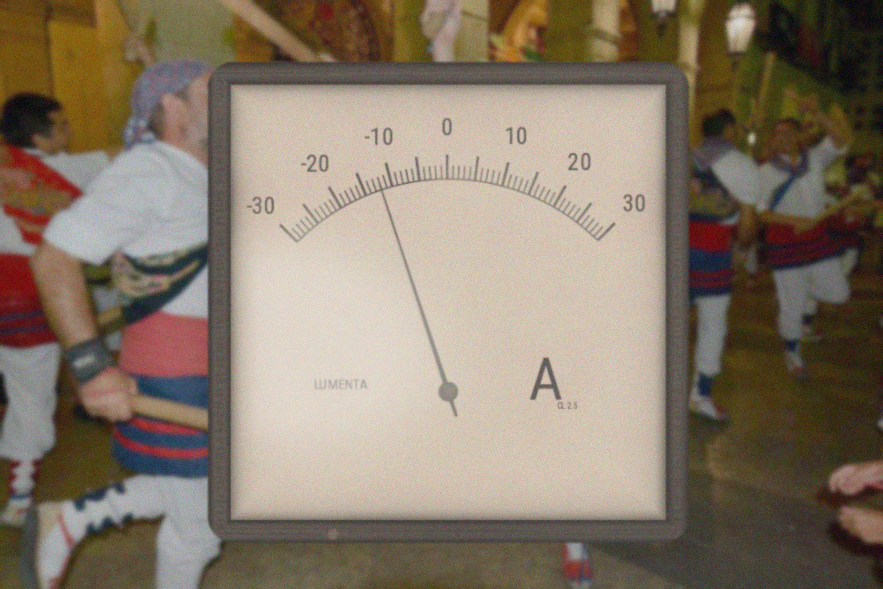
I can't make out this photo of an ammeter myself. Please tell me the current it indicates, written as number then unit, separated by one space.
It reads -12 A
